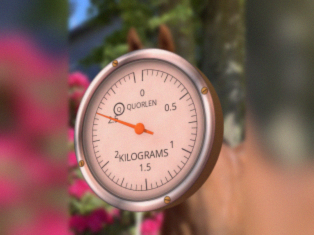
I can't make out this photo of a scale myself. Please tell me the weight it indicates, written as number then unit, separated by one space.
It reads 2.5 kg
